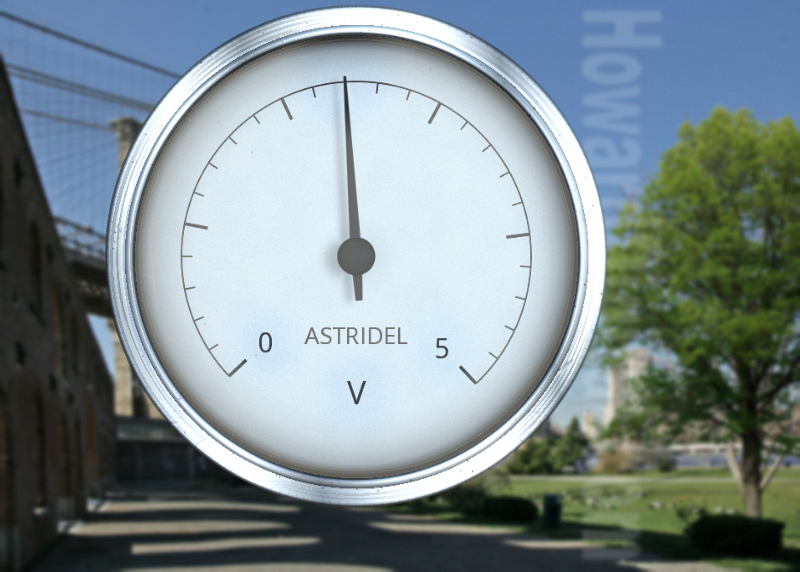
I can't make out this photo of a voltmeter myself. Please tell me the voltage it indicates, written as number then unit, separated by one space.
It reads 2.4 V
